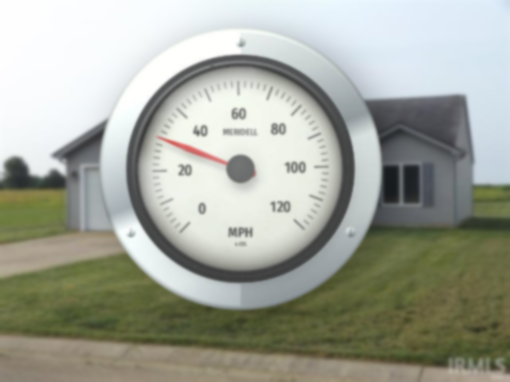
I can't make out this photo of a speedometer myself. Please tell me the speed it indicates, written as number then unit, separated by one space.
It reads 30 mph
